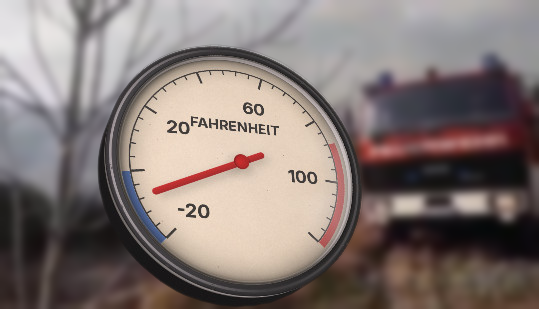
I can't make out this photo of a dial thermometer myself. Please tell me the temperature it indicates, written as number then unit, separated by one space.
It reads -8 °F
